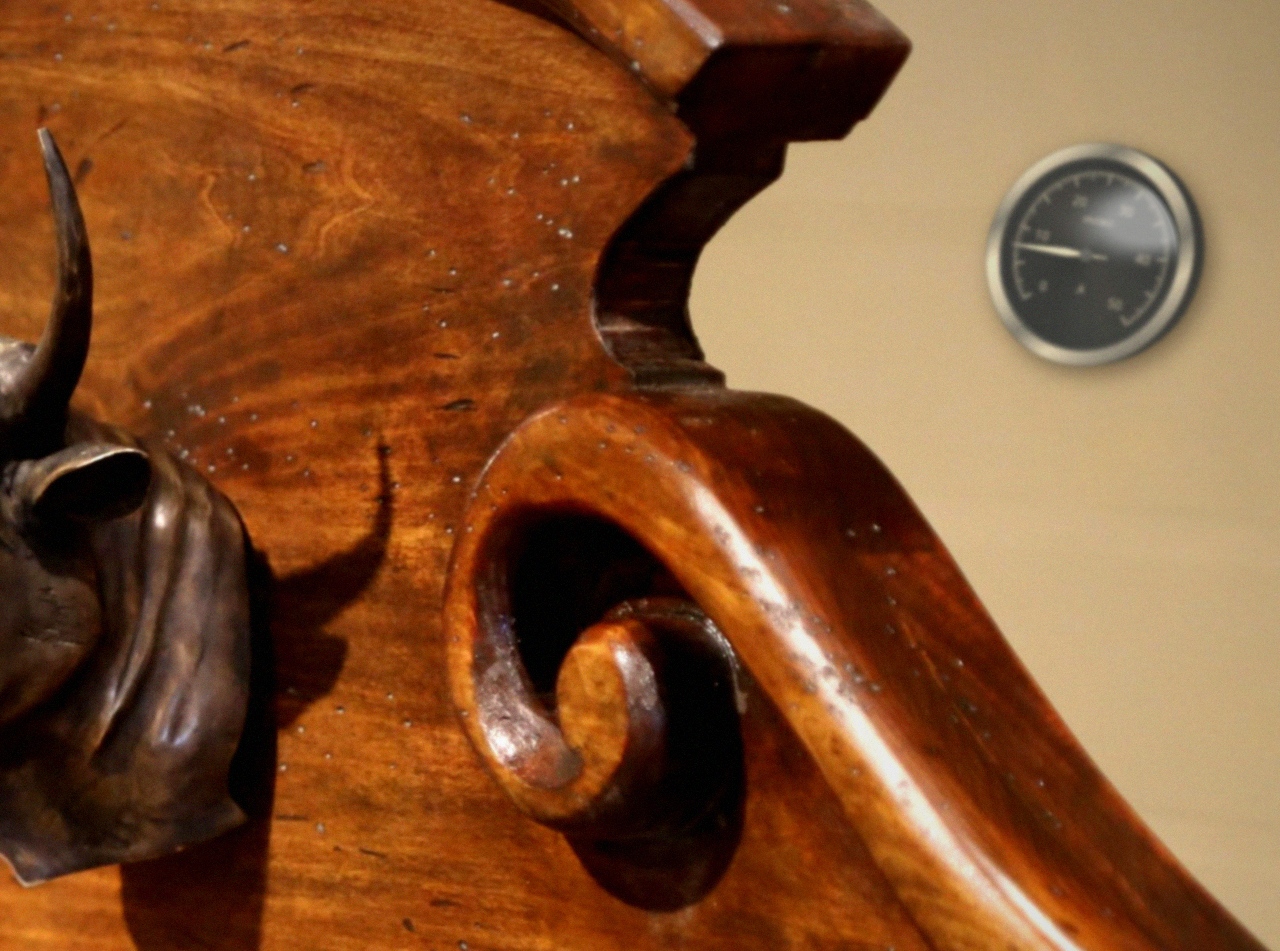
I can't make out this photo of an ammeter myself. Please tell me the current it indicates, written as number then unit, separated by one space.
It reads 7.5 A
